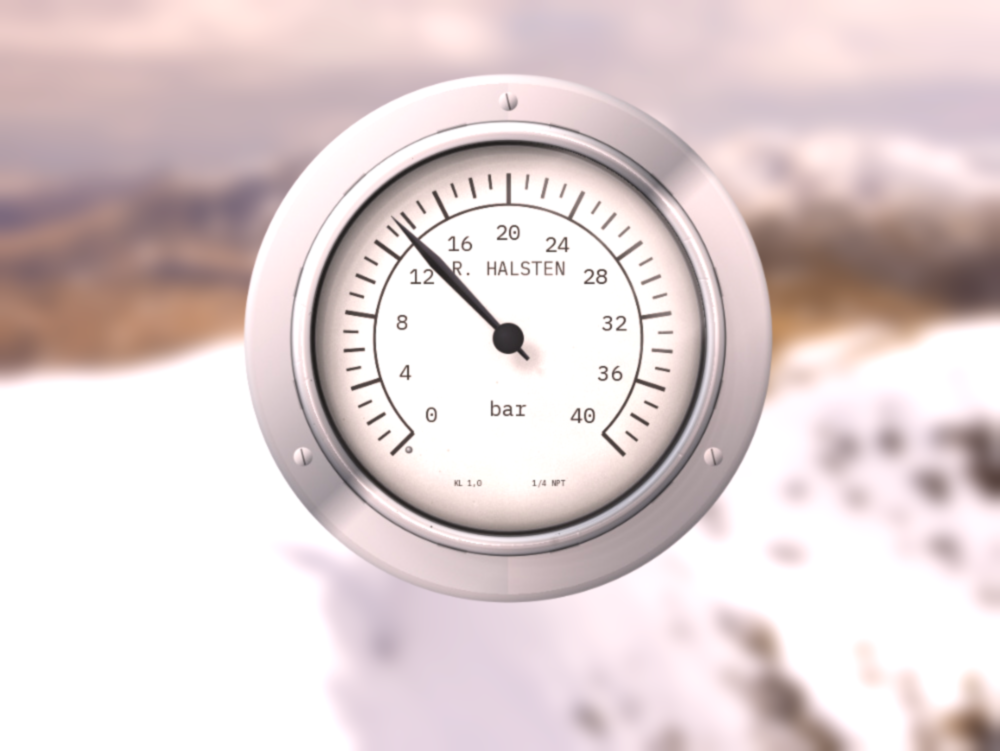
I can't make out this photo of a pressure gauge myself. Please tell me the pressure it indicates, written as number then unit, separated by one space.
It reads 13.5 bar
